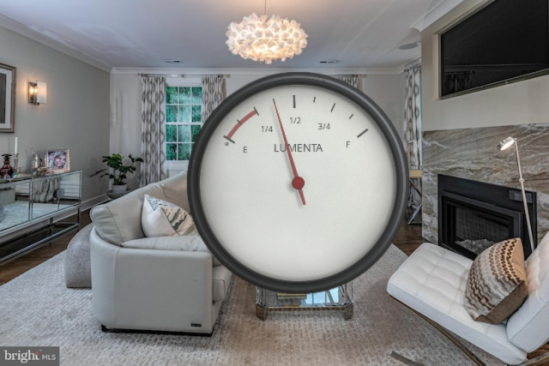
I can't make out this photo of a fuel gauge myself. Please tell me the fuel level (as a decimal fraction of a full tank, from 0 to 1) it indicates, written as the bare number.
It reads 0.375
